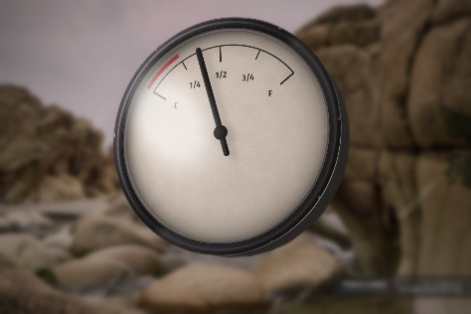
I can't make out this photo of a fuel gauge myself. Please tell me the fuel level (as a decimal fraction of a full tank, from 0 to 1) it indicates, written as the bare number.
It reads 0.375
